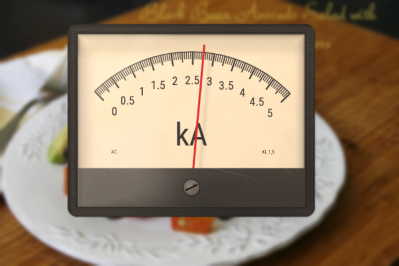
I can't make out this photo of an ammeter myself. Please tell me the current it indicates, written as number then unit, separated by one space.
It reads 2.75 kA
